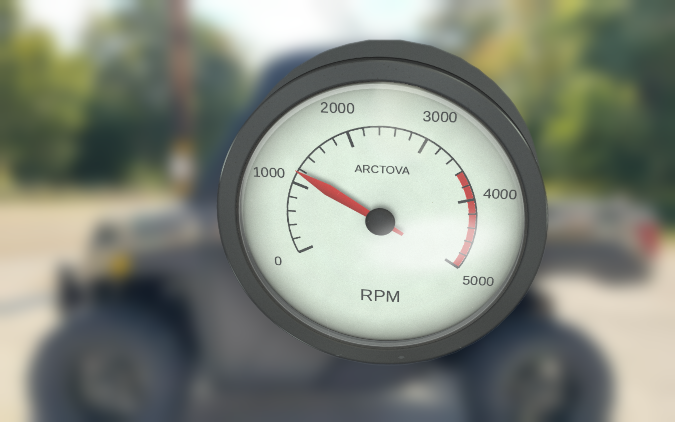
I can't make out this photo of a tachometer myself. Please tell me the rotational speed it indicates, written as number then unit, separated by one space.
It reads 1200 rpm
